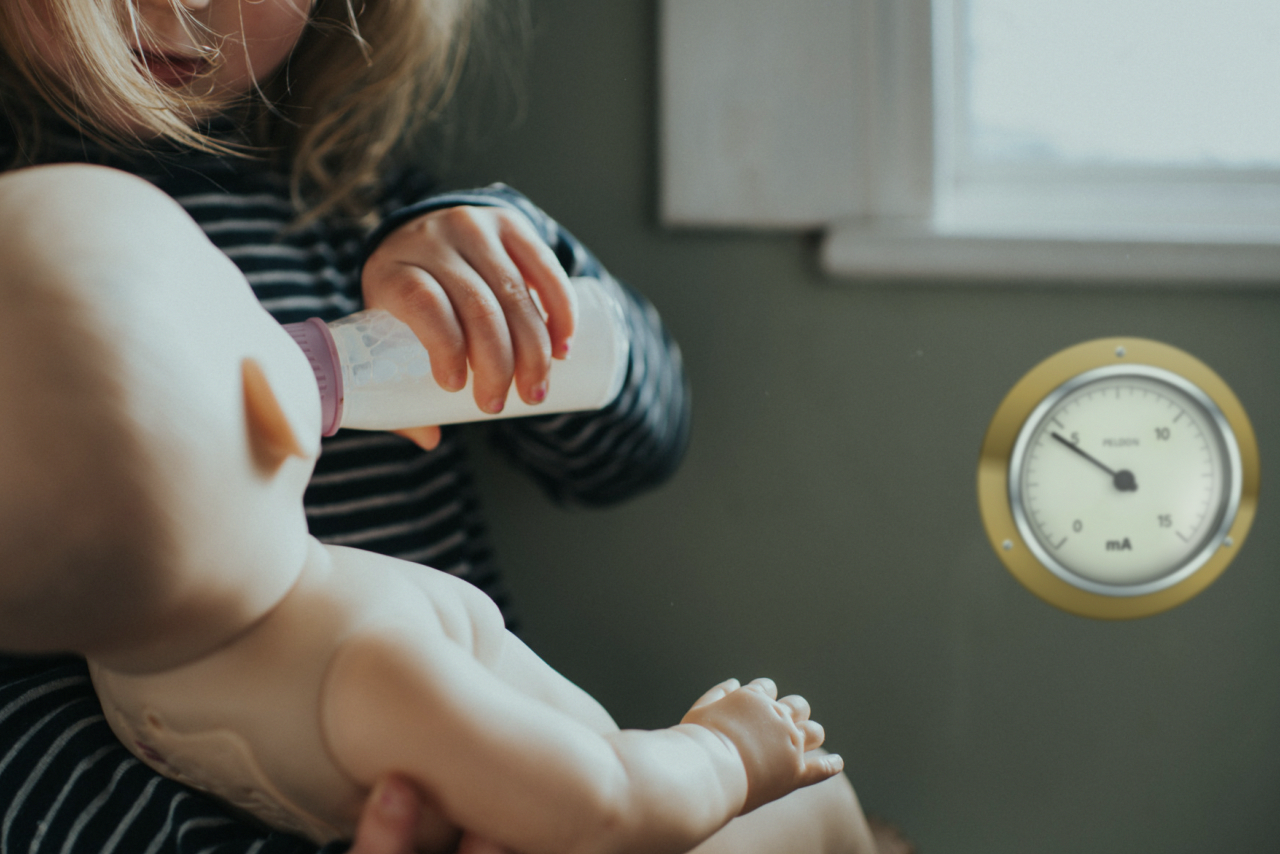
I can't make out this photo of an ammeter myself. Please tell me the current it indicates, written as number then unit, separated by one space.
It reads 4.5 mA
